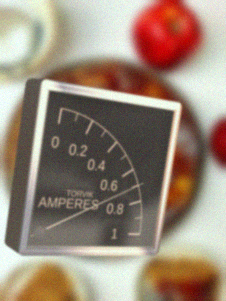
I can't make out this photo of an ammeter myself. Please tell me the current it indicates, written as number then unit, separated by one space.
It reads 0.7 A
